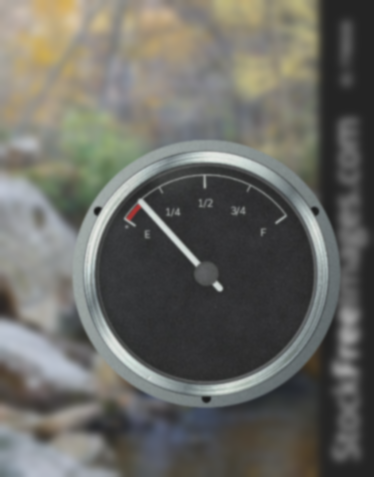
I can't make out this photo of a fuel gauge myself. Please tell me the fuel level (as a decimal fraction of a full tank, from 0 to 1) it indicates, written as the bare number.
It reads 0.125
